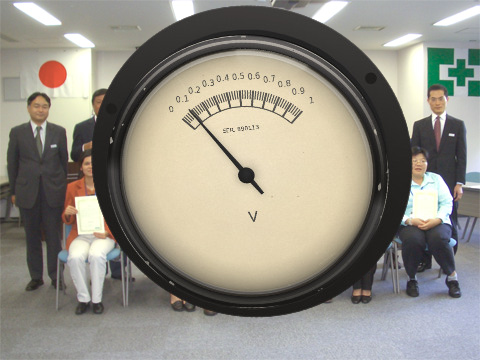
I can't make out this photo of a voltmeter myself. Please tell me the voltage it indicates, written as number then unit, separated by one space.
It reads 0.1 V
